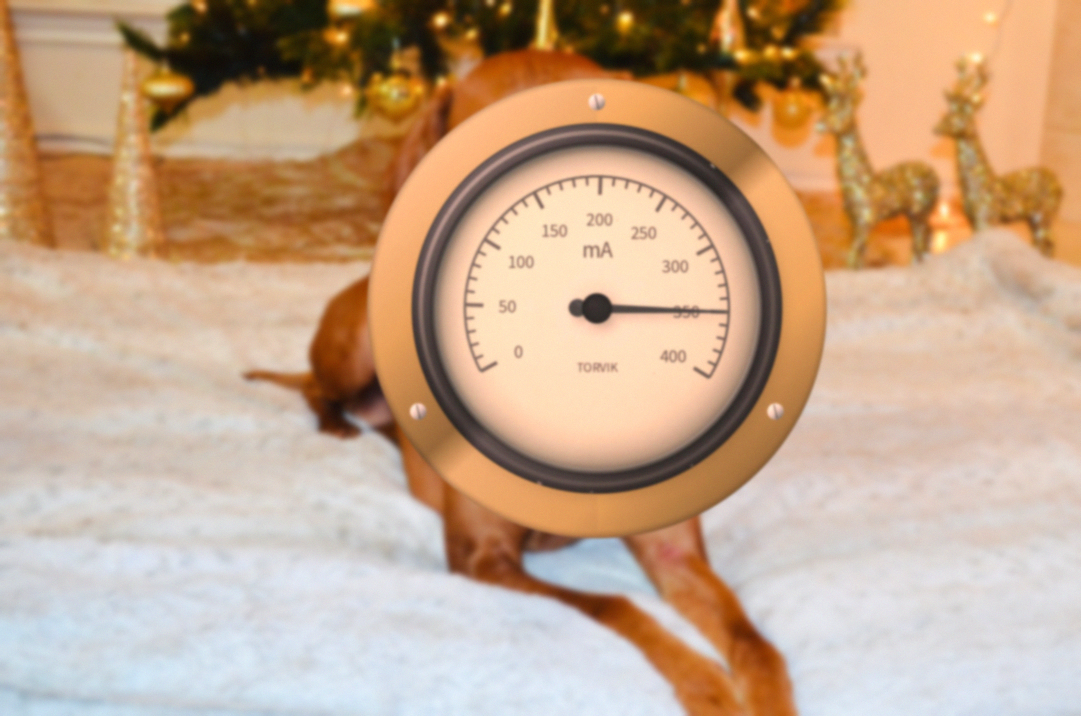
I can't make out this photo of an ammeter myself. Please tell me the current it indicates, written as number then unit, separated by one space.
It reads 350 mA
